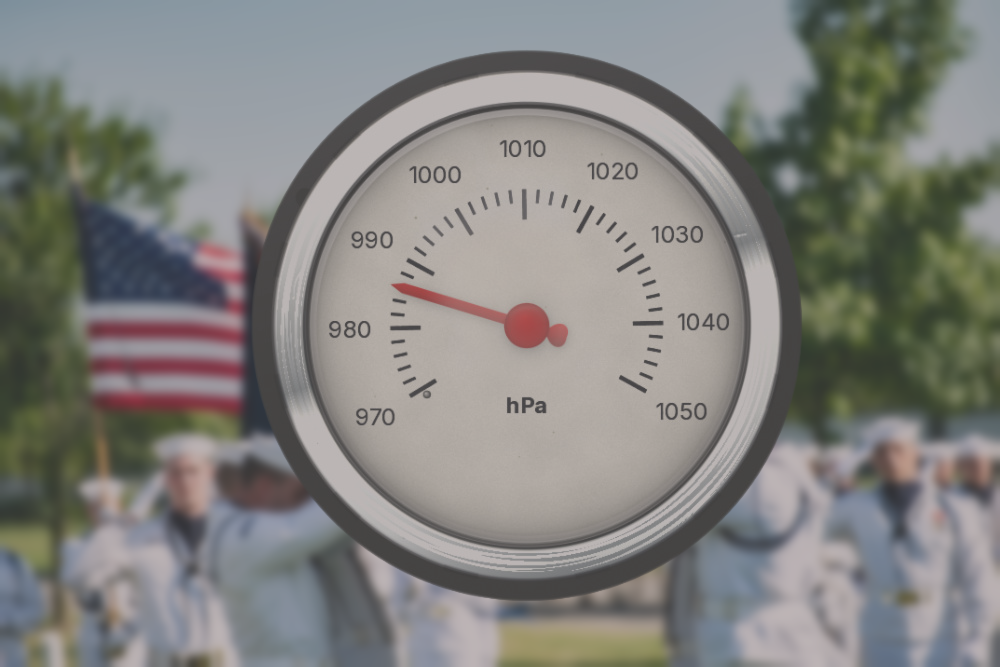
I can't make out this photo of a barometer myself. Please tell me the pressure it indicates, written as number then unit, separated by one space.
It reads 986 hPa
